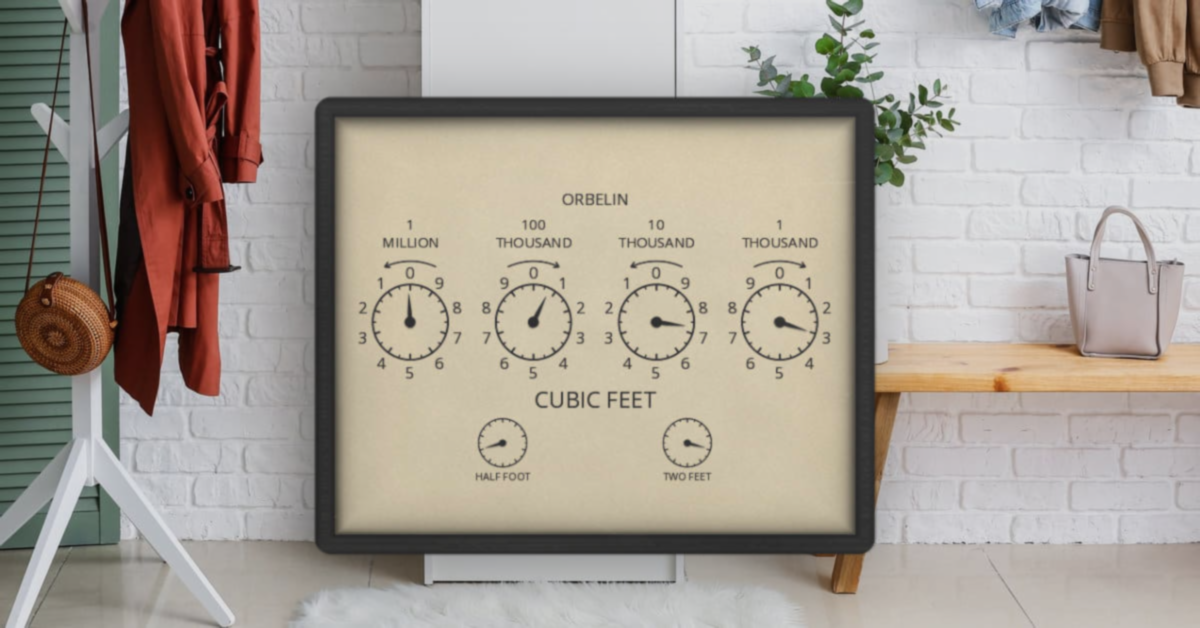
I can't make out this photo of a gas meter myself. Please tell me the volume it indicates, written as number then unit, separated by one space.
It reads 7300 ft³
